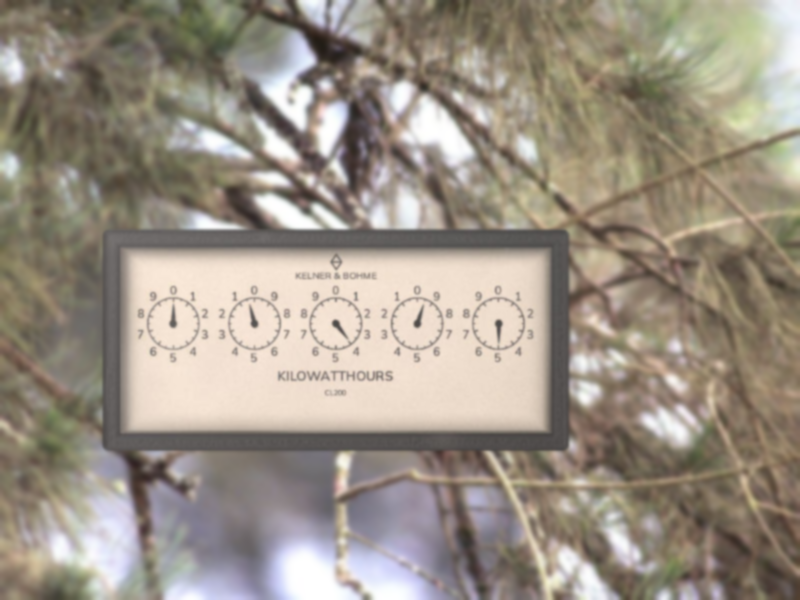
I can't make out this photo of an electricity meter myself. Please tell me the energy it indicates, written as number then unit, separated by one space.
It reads 395 kWh
